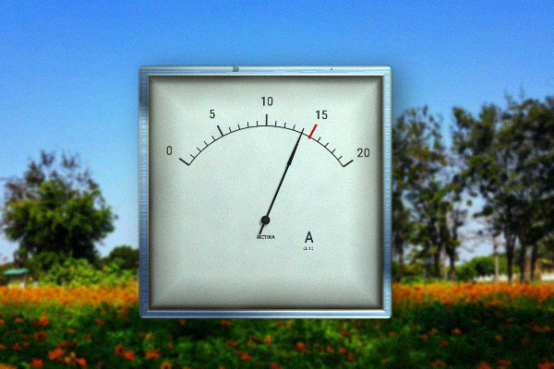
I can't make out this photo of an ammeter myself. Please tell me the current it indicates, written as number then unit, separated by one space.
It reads 14 A
